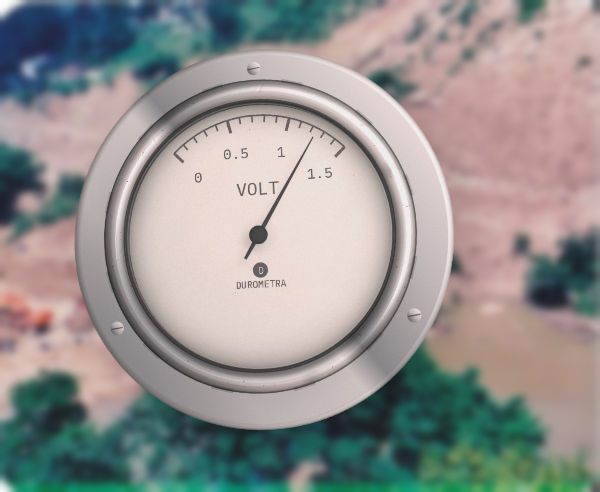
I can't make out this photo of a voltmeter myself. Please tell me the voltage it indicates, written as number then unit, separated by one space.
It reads 1.25 V
